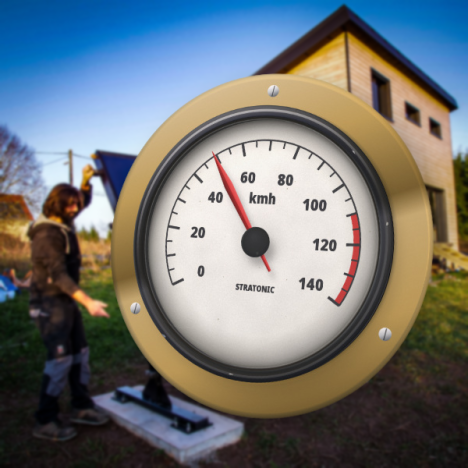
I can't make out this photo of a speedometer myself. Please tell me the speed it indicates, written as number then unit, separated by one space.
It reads 50 km/h
